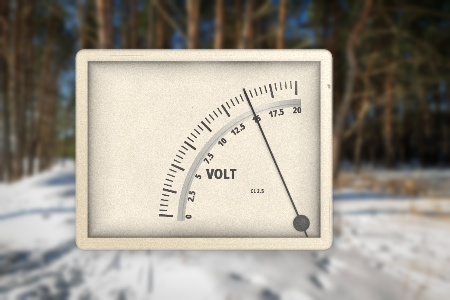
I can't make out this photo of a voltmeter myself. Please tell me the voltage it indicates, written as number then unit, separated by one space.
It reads 15 V
